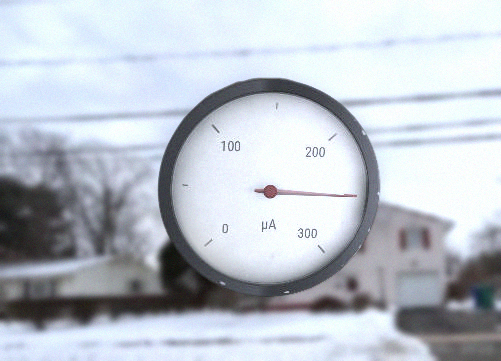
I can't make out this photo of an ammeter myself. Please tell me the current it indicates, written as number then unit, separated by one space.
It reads 250 µA
